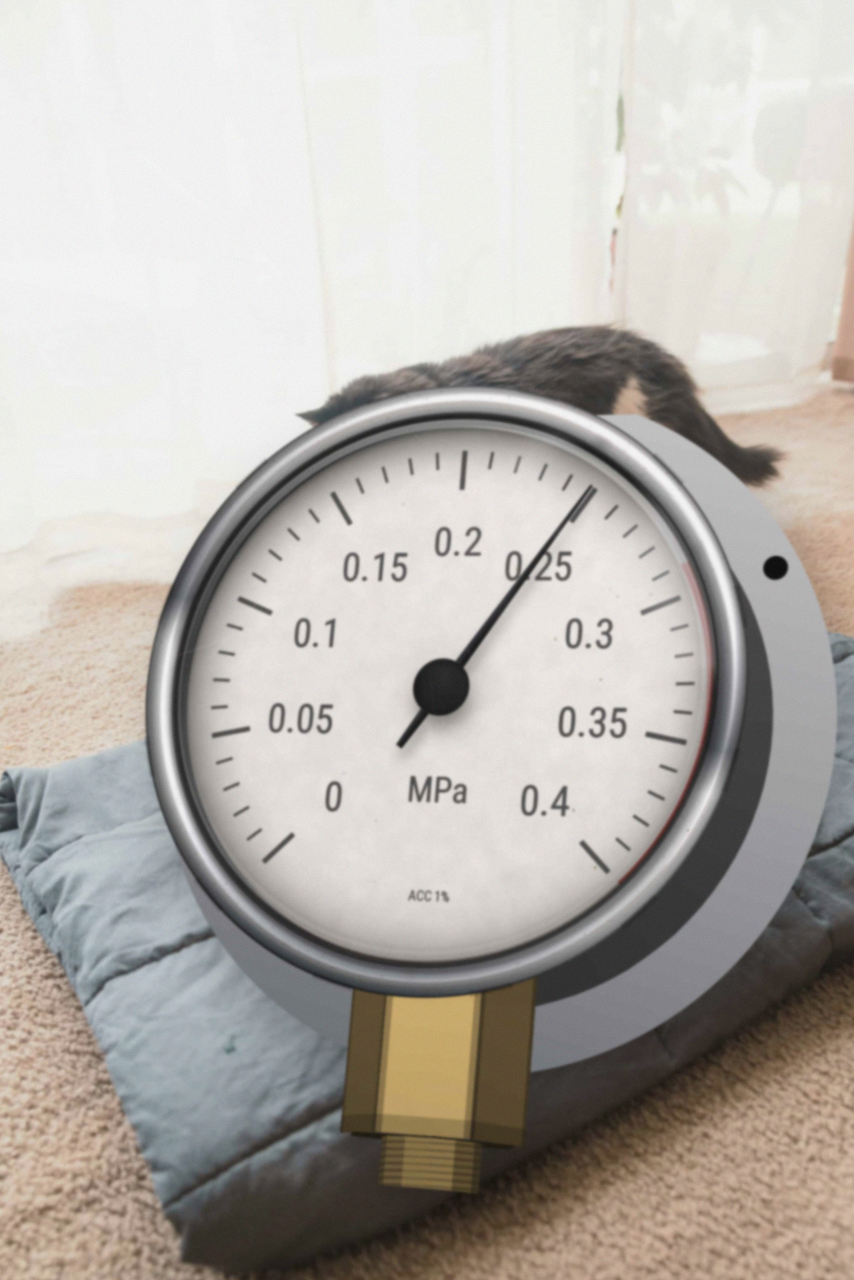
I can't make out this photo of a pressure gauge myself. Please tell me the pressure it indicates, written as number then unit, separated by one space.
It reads 0.25 MPa
